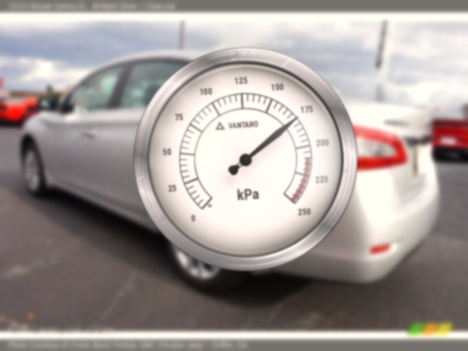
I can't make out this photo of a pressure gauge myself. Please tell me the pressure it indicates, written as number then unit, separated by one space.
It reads 175 kPa
